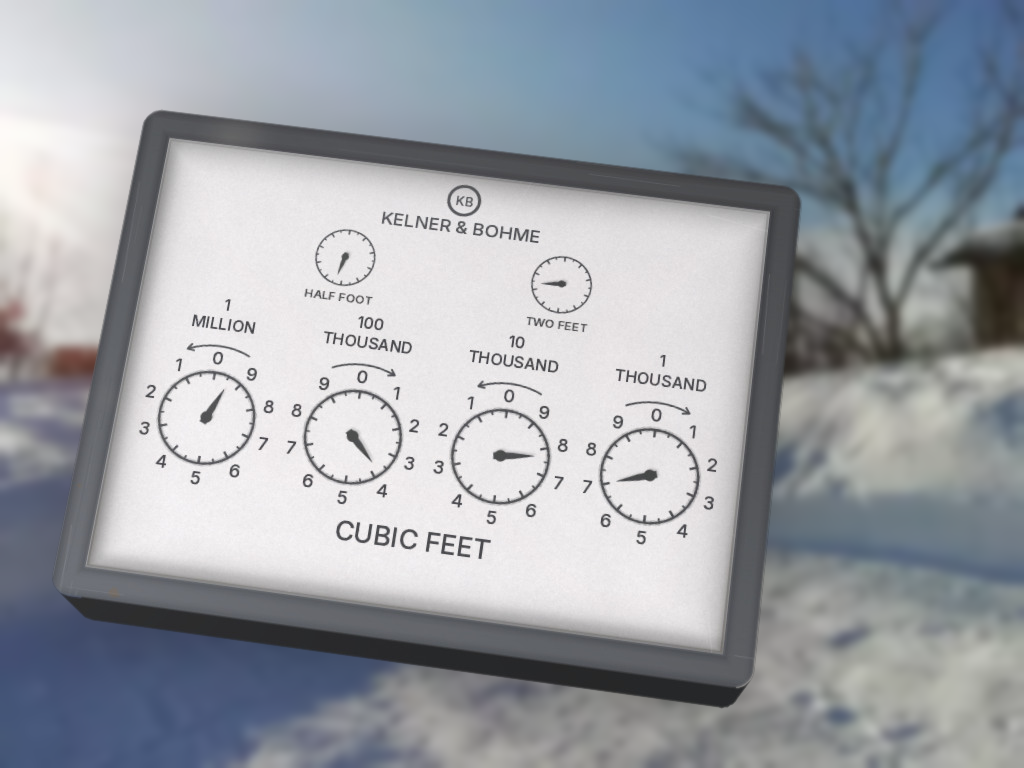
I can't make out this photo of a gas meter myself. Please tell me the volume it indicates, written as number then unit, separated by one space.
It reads 937700 ft³
